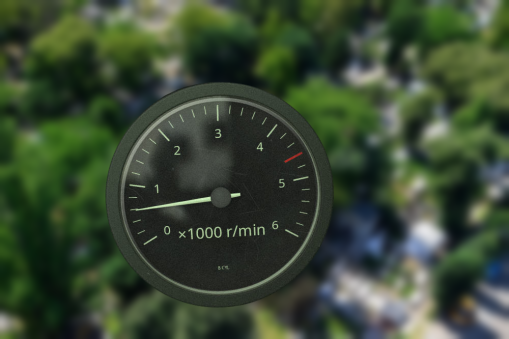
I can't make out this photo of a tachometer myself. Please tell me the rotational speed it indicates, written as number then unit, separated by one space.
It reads 600 rpm
